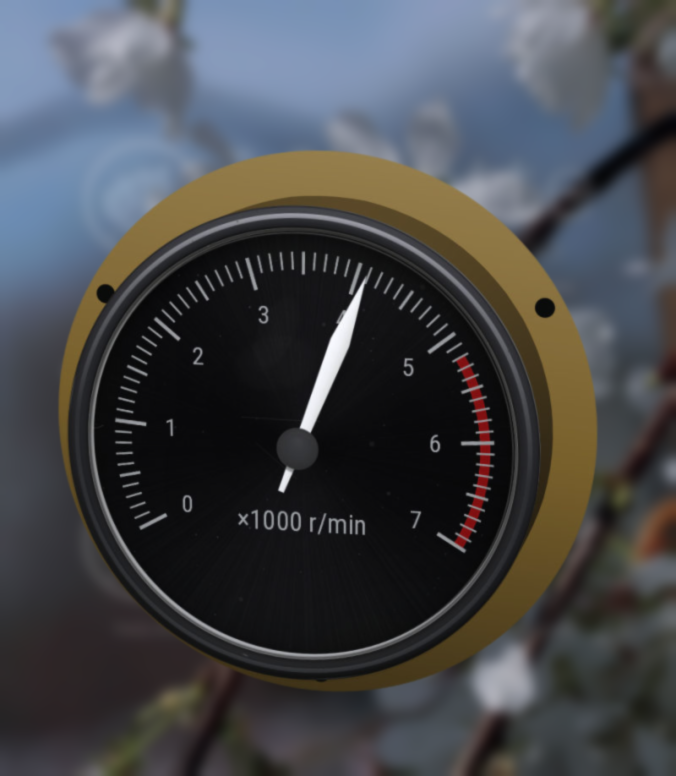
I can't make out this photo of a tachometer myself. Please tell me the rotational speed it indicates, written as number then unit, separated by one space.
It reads 4100 rpm
